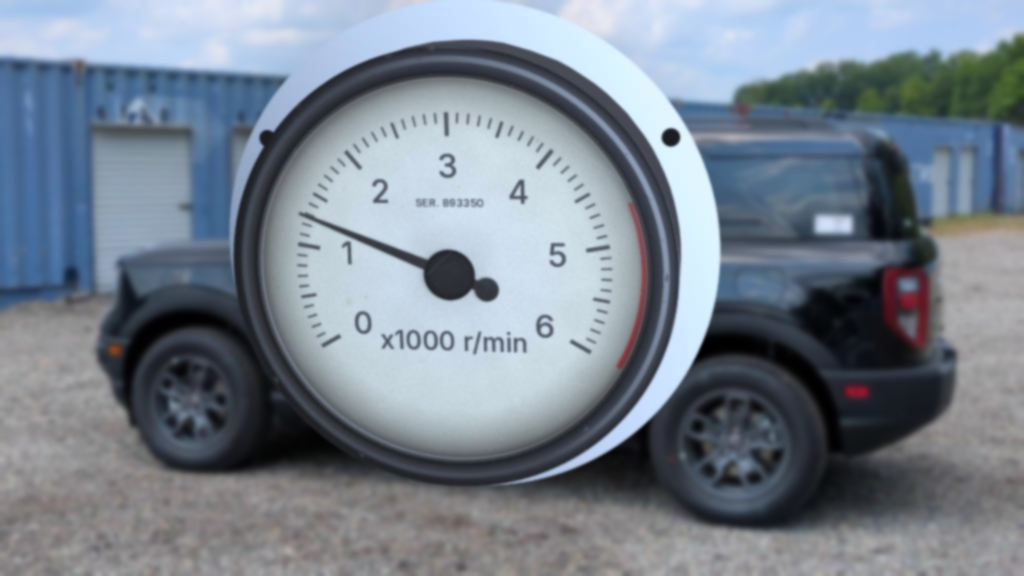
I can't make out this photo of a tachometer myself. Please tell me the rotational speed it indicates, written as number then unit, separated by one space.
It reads 1300 rpm
